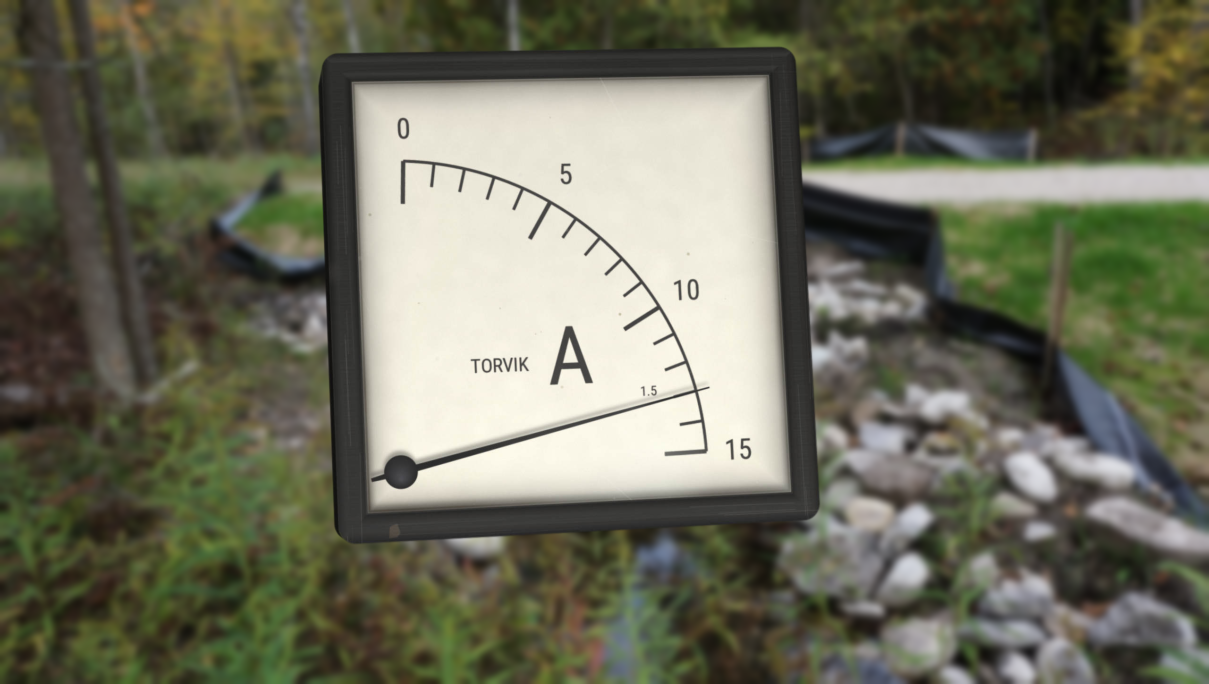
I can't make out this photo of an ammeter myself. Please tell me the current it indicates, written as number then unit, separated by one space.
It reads 13 A
